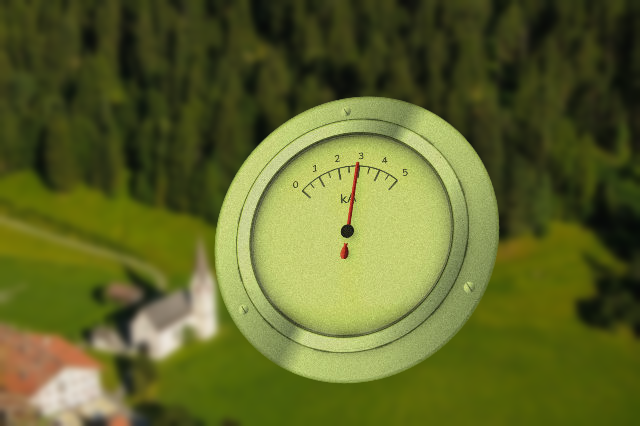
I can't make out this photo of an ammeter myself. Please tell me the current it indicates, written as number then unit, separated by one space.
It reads 3 kA
